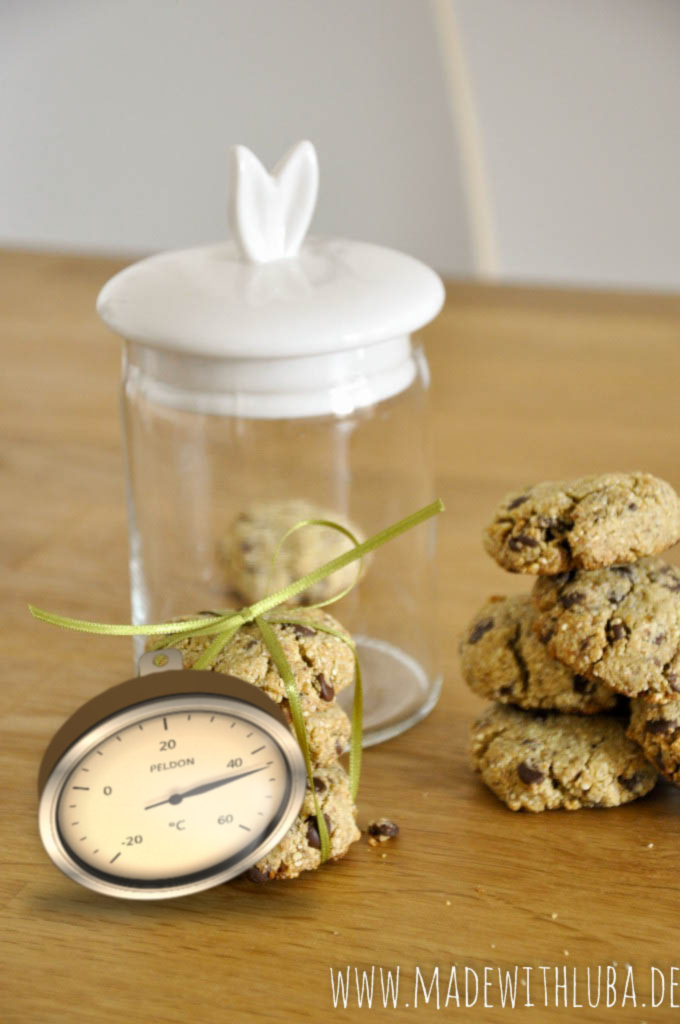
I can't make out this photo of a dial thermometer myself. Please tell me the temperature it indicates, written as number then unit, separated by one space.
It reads 44 °C
